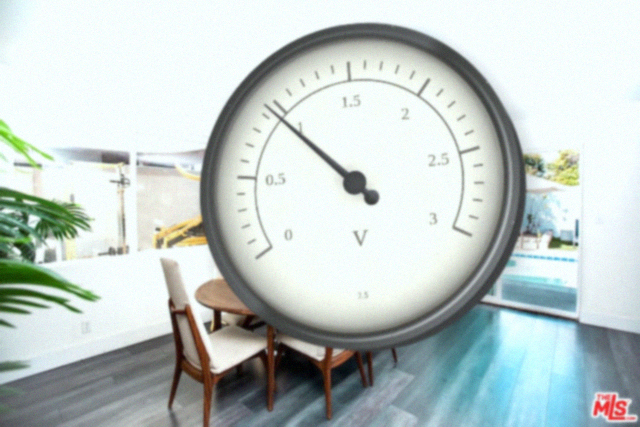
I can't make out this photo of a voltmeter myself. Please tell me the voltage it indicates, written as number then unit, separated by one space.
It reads 0.95 V
